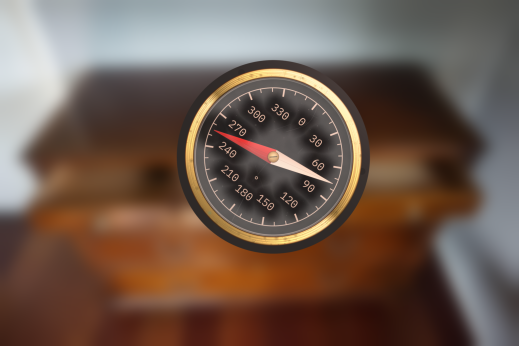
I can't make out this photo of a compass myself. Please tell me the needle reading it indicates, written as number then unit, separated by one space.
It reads 255 °
